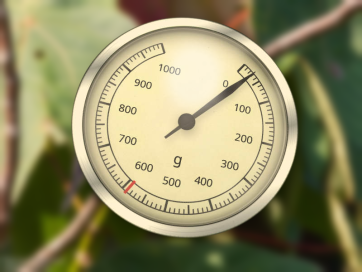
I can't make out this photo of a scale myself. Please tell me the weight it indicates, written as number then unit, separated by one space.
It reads 30 g
